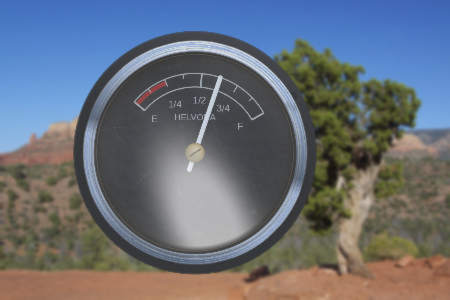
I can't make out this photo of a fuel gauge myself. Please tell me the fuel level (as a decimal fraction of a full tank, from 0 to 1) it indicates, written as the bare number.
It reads 0.625
